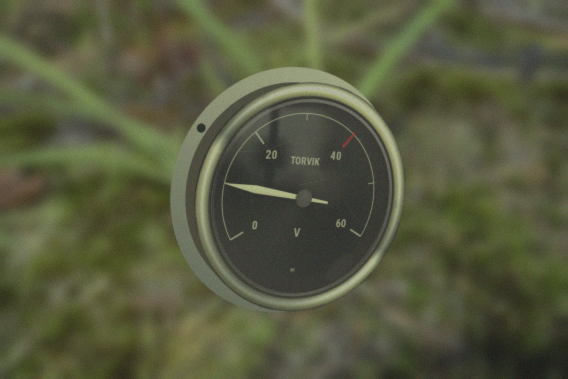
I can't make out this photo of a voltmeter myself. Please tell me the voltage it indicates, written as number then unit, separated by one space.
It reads 10 V
